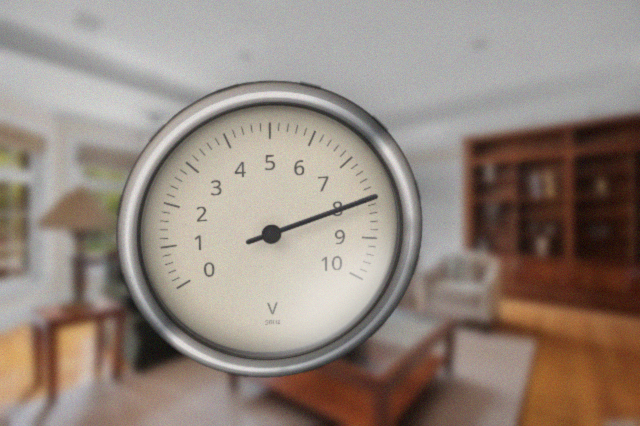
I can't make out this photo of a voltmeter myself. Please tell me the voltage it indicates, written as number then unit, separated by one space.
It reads 8 V
